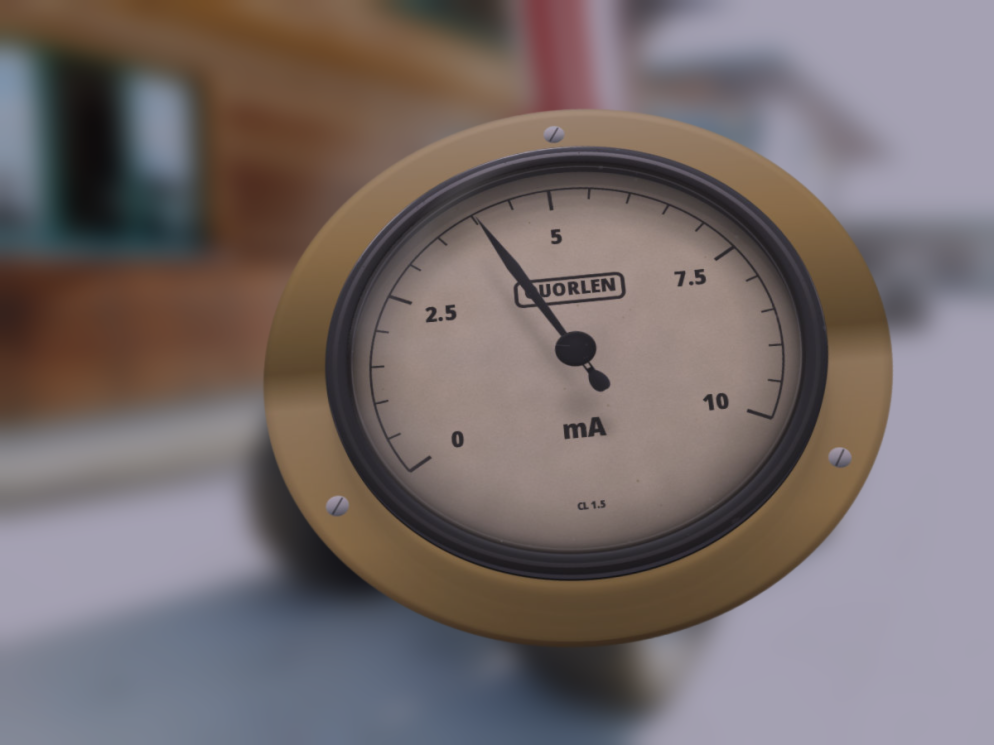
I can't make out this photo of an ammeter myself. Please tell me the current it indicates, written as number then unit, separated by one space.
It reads 4 mA
